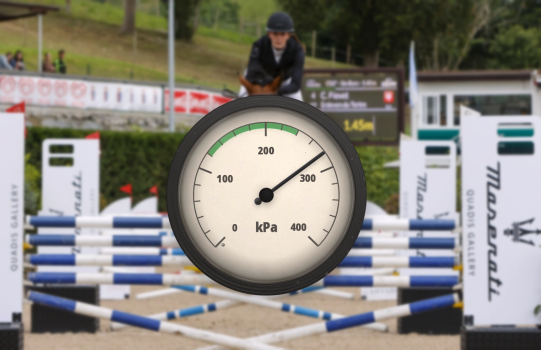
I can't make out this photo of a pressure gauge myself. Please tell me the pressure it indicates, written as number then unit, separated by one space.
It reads 280 kPa
